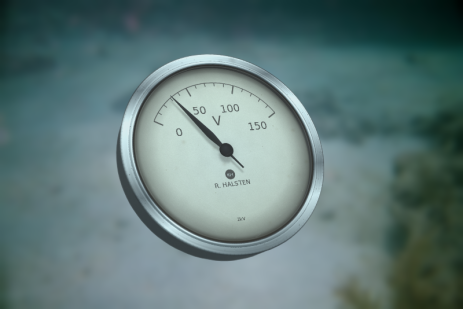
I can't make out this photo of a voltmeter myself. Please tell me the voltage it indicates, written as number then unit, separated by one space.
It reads 30 V
